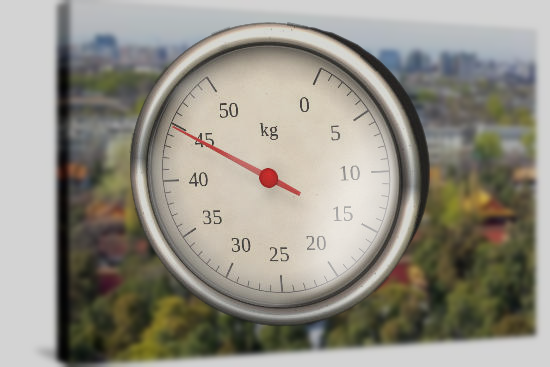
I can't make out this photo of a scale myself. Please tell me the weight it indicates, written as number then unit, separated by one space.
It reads 45 kg
